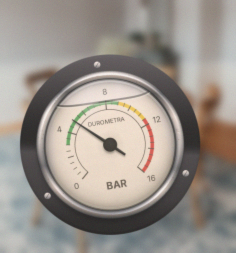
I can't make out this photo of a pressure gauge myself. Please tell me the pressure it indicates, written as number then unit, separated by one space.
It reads 5 bar
